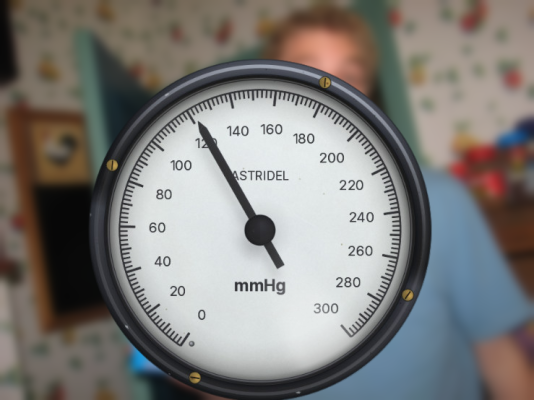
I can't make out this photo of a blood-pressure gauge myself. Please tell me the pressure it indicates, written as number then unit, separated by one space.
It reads 122 mmHg
